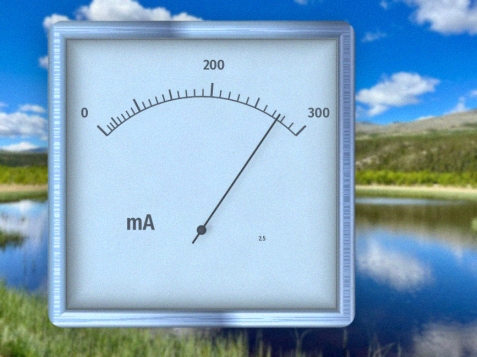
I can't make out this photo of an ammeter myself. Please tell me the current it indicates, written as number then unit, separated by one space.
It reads 275 mA
